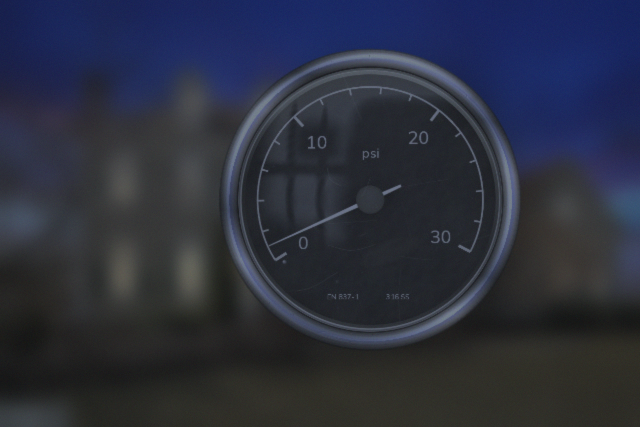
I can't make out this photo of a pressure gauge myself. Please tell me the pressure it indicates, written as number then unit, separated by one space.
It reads 1 psi
